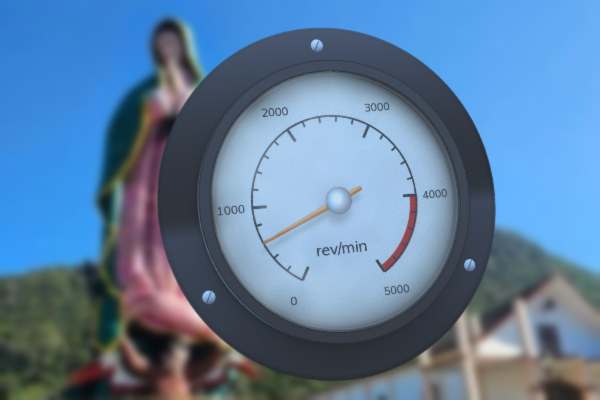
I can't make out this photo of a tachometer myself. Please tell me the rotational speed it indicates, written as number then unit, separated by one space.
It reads 600 rpm
